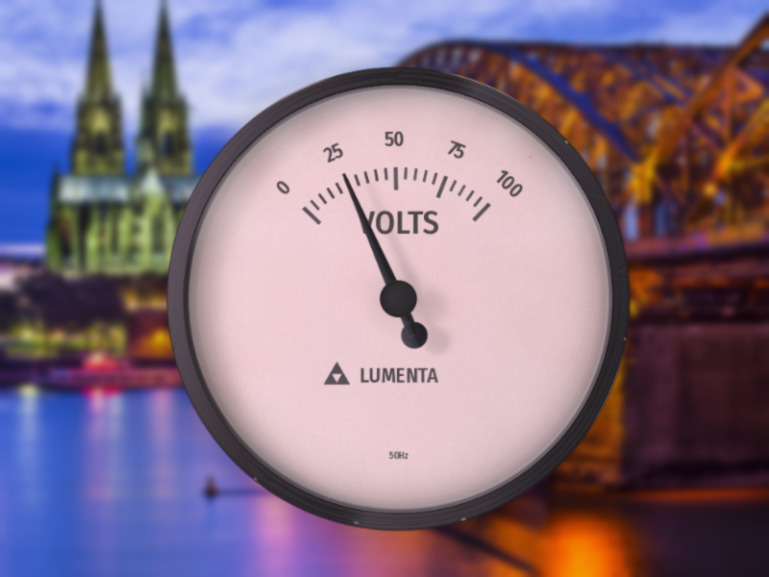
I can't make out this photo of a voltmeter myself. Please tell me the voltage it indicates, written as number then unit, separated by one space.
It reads 25 V
